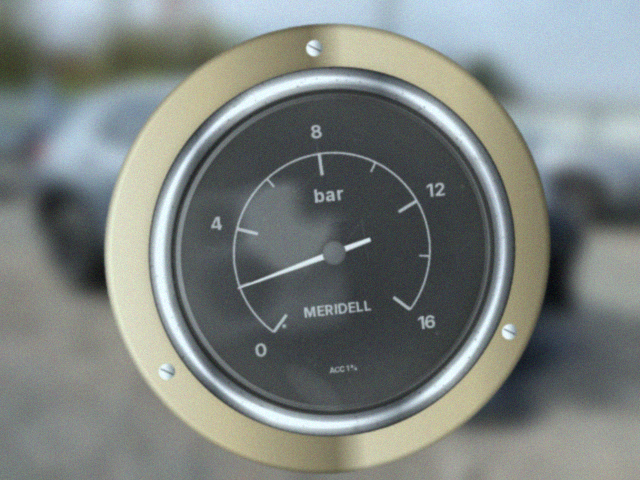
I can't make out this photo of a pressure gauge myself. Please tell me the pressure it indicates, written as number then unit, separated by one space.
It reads 2 bar
